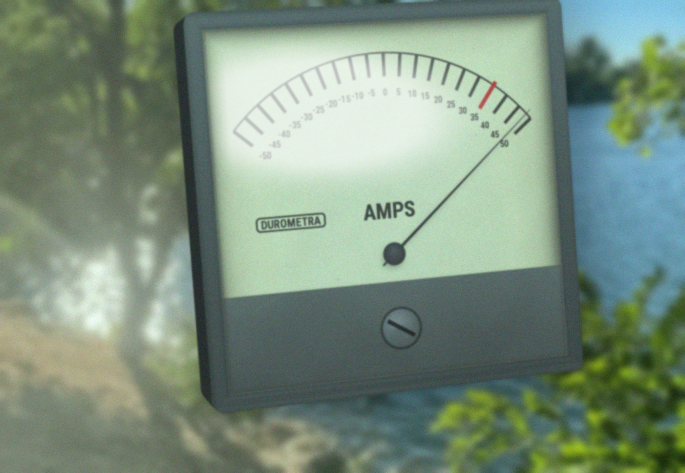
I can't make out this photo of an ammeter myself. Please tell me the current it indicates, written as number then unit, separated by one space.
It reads 47.5 A
